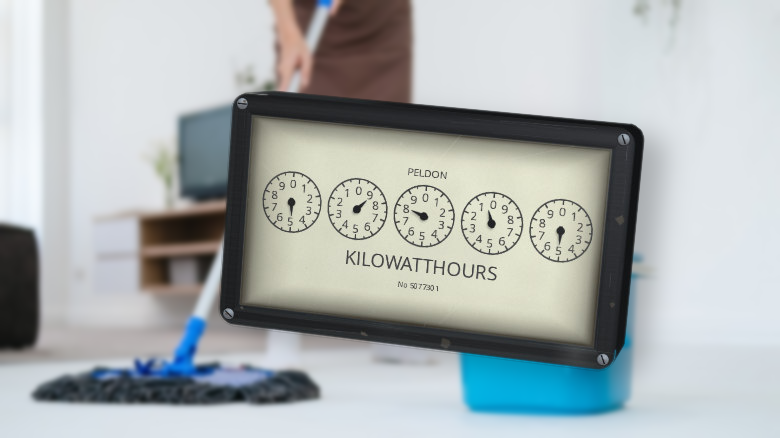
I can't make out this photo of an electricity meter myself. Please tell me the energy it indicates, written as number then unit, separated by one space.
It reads 48805 kWh
